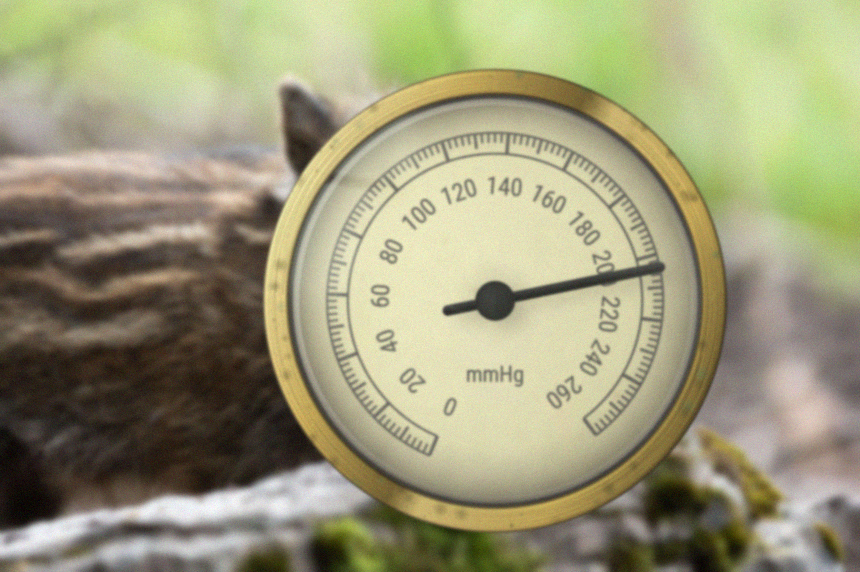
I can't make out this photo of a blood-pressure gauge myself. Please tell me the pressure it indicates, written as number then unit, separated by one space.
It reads 204 mmHg
